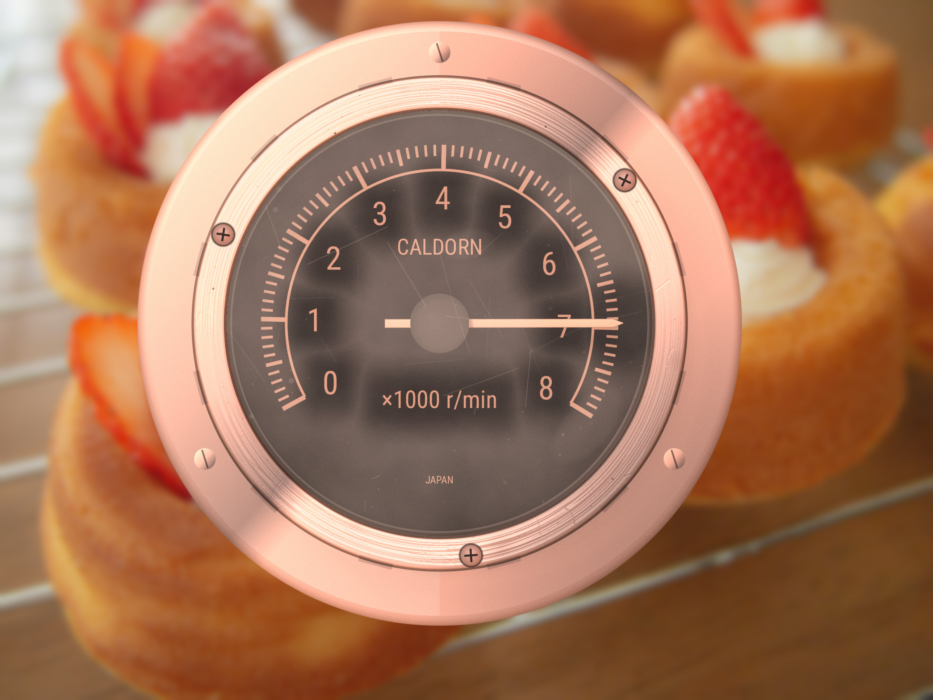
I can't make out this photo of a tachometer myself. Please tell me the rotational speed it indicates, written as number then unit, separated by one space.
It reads 6950 rpm
